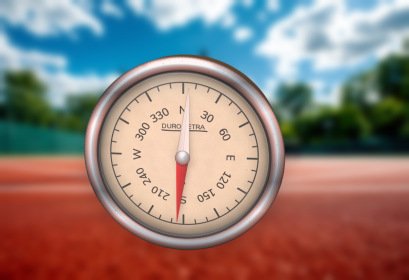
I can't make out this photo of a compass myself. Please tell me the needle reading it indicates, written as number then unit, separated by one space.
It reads 185 °
